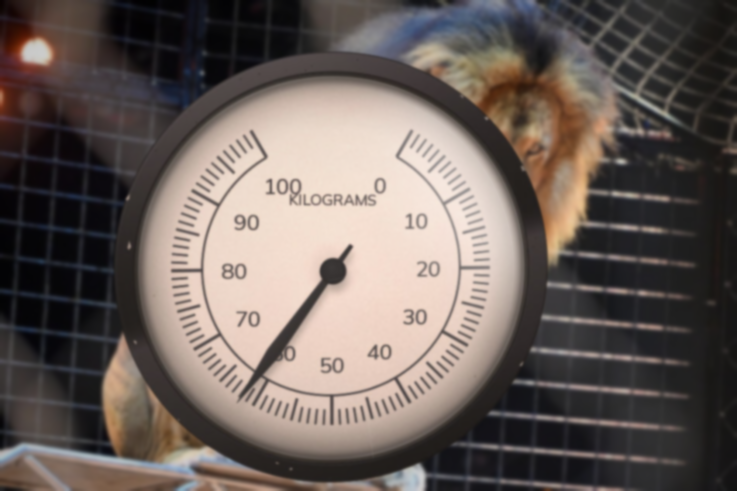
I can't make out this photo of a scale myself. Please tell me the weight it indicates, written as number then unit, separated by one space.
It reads 62 kg
